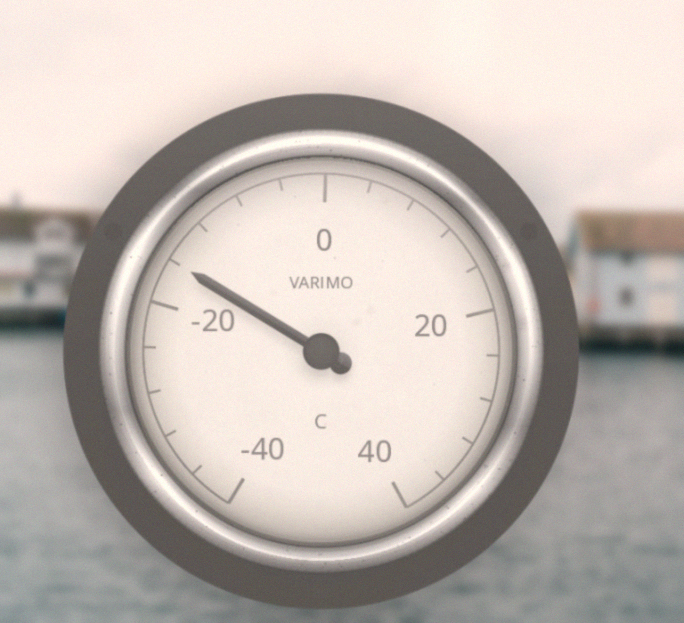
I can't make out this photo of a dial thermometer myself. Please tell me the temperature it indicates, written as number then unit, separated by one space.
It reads -16 °C
